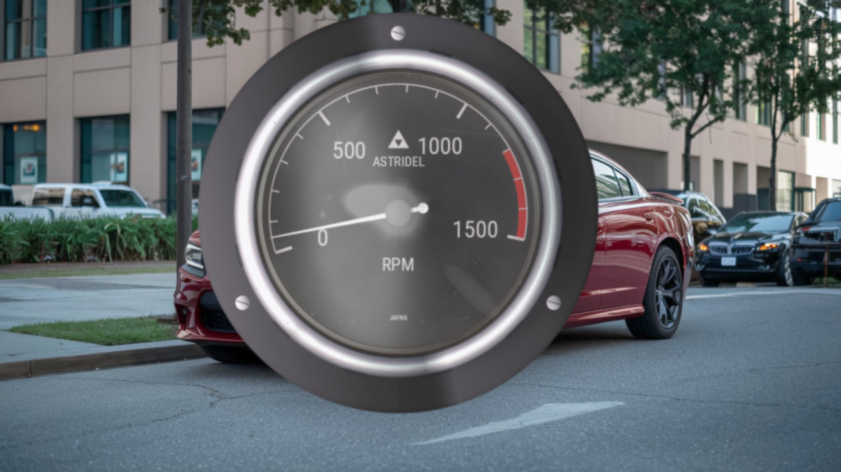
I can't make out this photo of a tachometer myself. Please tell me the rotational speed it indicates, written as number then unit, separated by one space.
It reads 50 rpm
